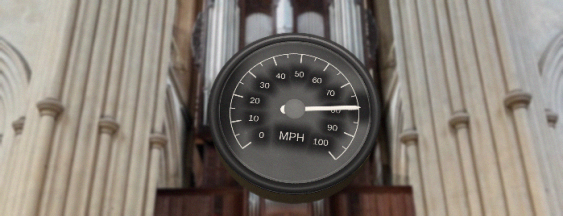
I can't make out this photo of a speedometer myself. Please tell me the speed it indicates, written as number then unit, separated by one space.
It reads 80 mph
